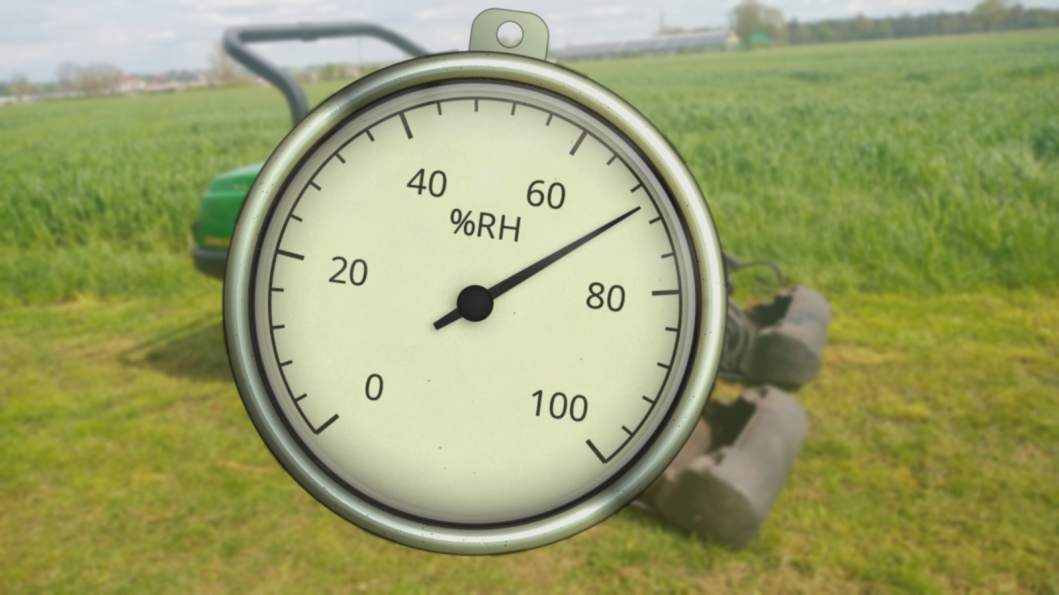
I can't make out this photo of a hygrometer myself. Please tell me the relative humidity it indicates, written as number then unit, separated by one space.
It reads 70 %
